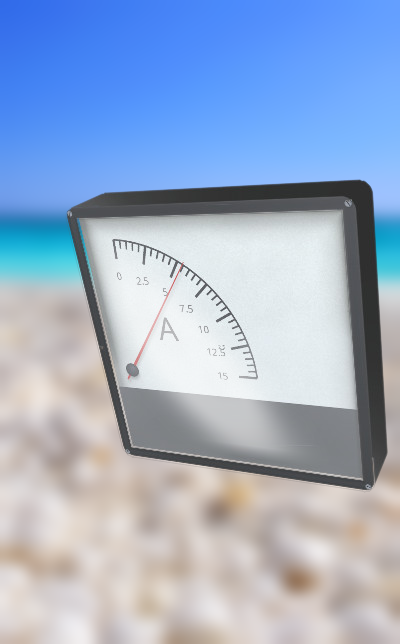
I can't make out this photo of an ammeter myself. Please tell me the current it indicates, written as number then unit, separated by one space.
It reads 5.5 A
